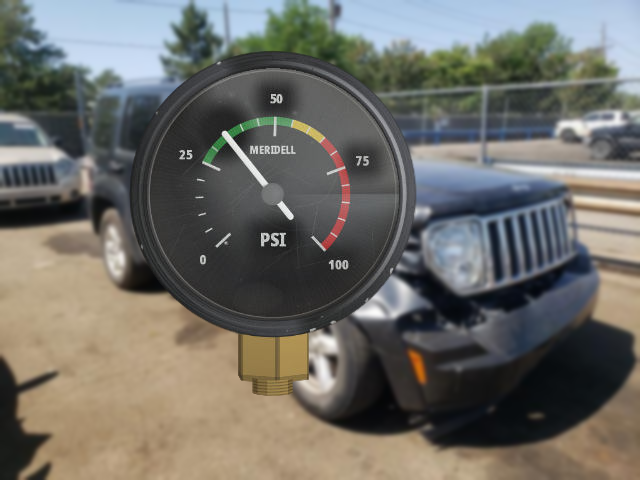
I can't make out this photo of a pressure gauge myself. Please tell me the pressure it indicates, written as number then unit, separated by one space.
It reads 35 psi
